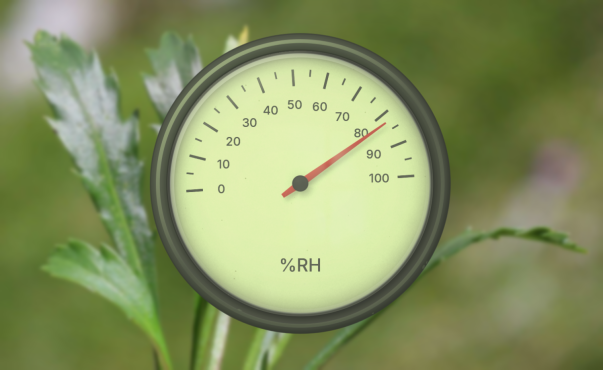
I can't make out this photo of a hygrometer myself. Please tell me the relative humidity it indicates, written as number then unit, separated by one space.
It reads 82.5 %
